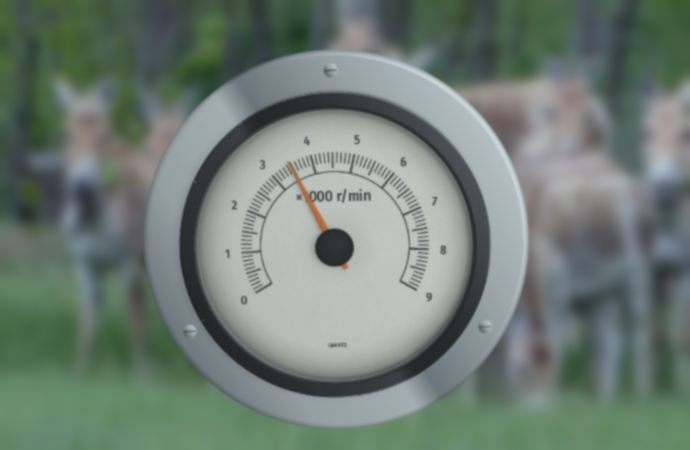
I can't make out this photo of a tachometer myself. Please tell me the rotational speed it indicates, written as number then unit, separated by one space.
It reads 3500 rpm
